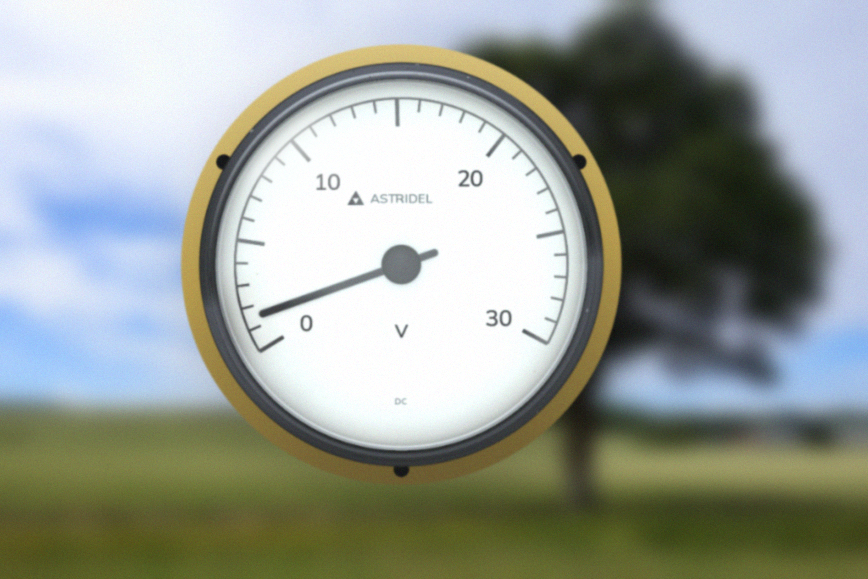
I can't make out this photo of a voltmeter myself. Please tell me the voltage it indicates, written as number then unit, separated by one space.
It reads 1.5 V
